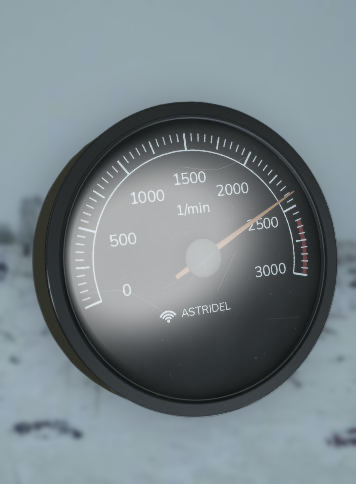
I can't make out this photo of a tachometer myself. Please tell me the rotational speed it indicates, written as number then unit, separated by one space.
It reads 2400 rpm
